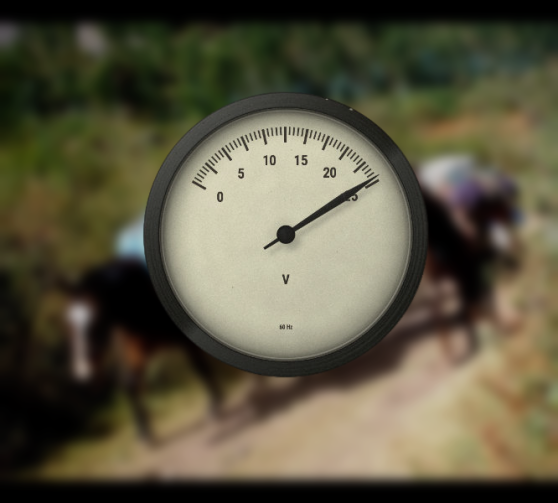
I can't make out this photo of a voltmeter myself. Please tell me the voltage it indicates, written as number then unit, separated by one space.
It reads 24.5 V
